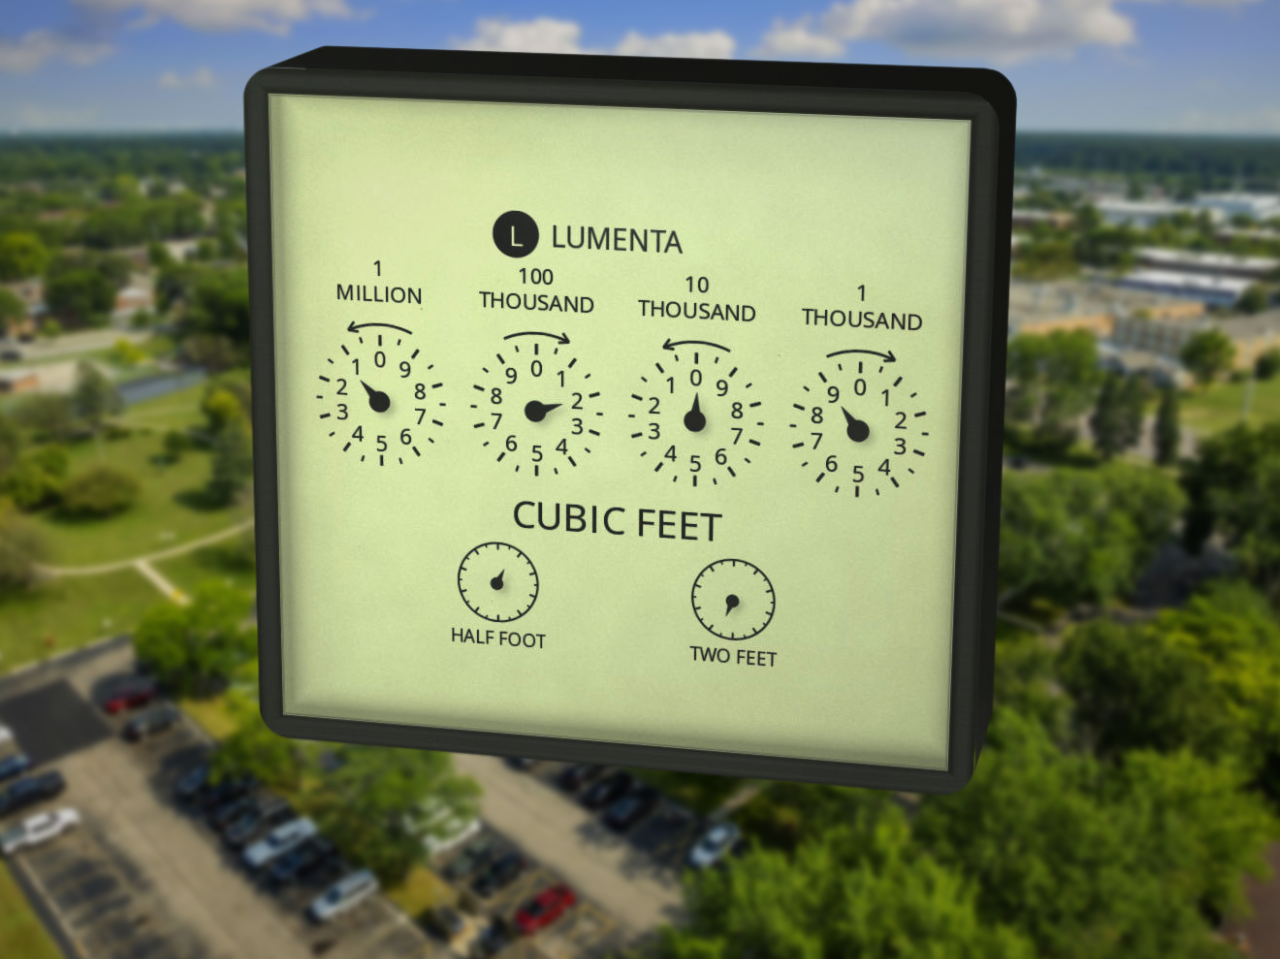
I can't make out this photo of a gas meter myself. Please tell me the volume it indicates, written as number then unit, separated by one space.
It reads 119900 ft³
